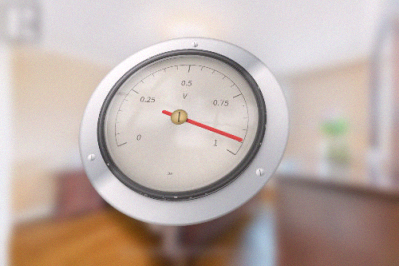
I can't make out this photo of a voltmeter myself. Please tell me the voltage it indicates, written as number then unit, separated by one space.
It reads 0.95 V
